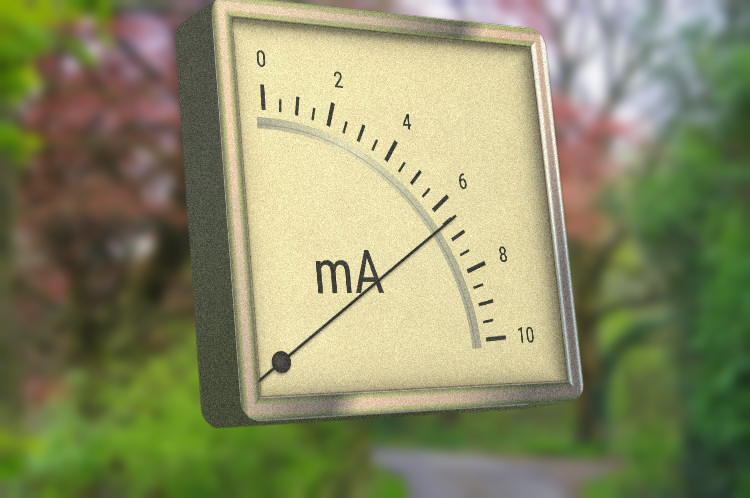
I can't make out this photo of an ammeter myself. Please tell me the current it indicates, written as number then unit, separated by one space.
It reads 6.5 mA
